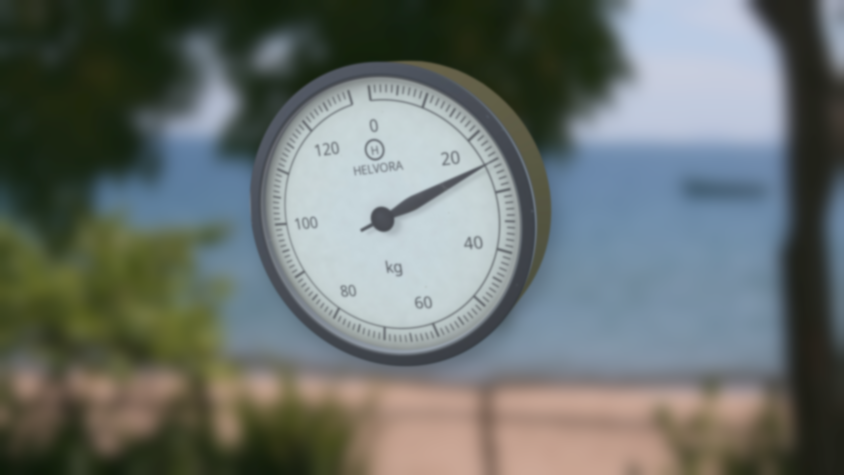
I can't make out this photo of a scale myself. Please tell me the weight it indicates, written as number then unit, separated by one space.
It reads 25 kg
